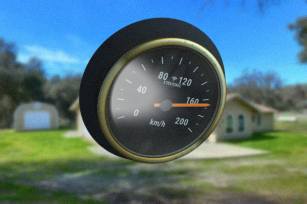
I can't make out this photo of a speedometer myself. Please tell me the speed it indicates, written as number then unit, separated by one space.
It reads 165 km/h
